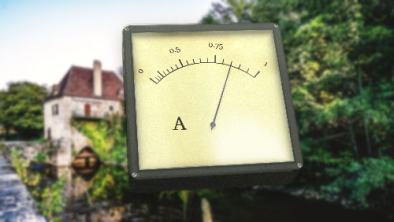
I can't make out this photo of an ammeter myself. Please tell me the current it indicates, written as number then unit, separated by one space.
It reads 0.85 A
